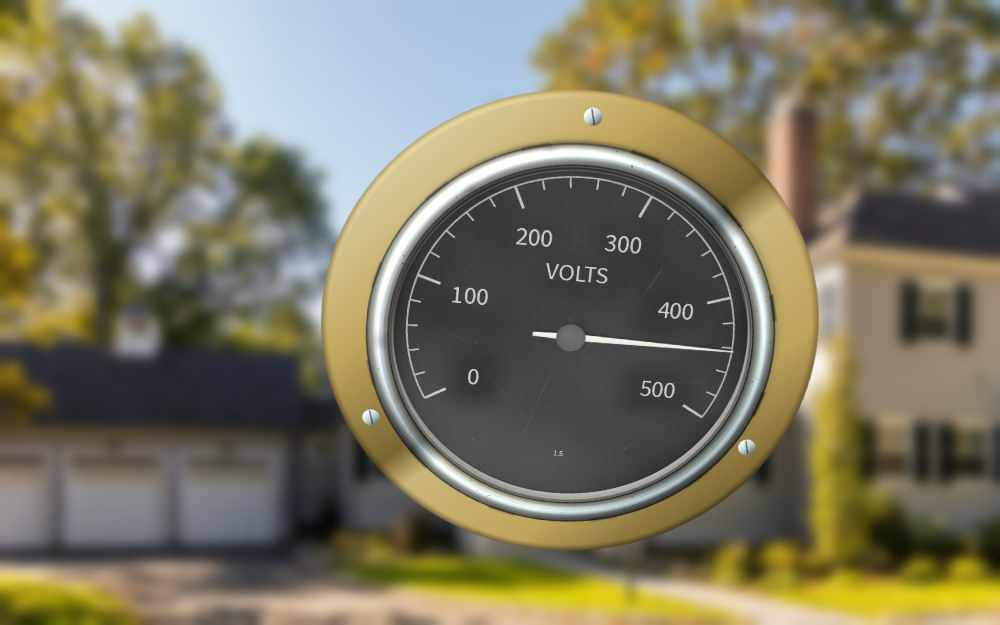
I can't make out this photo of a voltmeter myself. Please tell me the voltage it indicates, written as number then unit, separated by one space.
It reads 440 V
